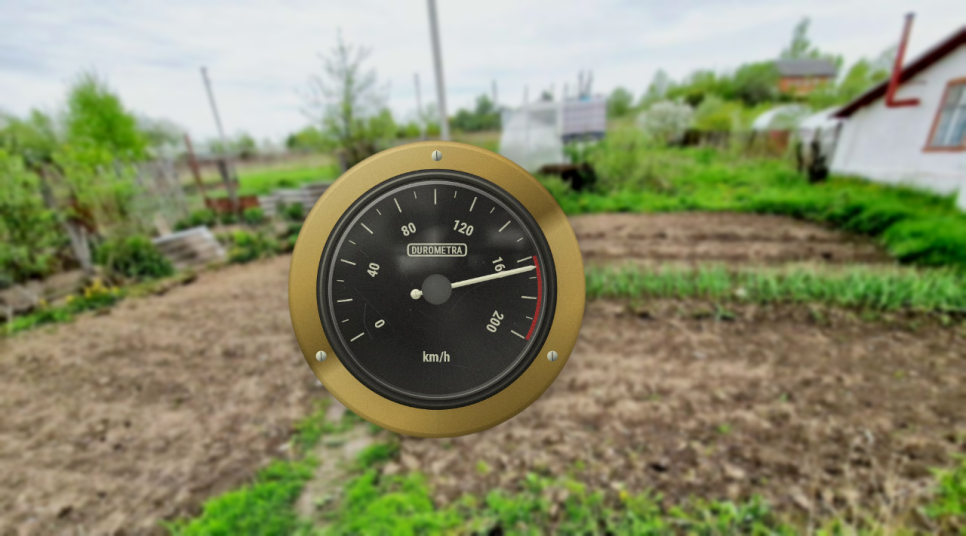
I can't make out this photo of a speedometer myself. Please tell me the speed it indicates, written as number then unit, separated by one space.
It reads 165 km/h
